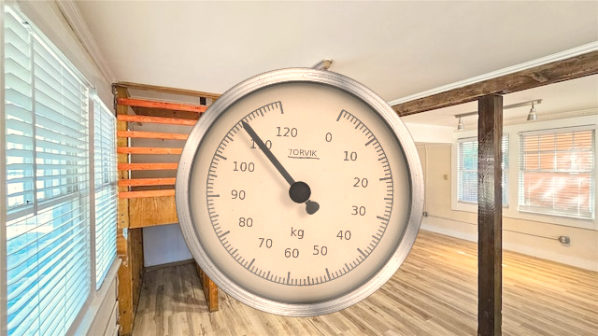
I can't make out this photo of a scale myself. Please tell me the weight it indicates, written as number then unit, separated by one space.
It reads 110 kg
